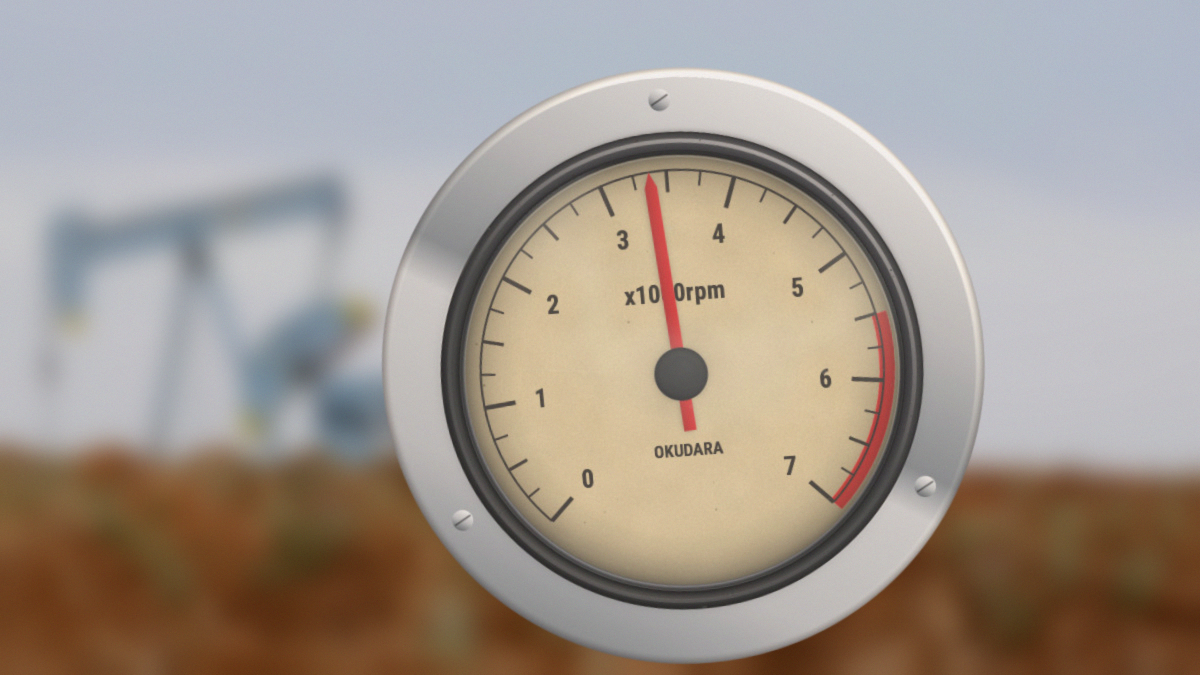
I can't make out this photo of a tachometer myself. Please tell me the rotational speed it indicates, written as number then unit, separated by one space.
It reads 3375 rpm
